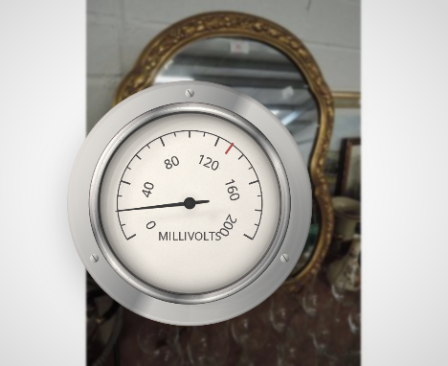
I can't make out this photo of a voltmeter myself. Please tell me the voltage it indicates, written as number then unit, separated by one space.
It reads 20 mV
